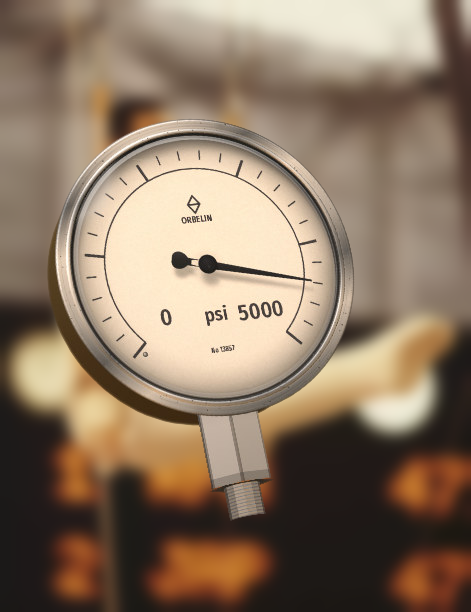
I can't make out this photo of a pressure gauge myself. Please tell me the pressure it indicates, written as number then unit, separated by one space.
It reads 4400 psi
